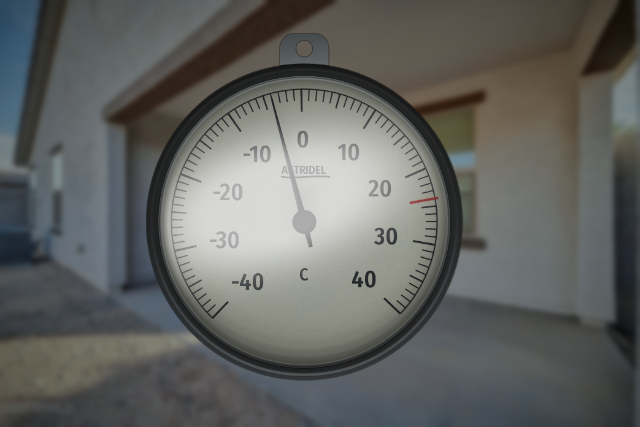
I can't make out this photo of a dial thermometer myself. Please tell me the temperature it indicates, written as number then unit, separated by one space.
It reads -4 °C
